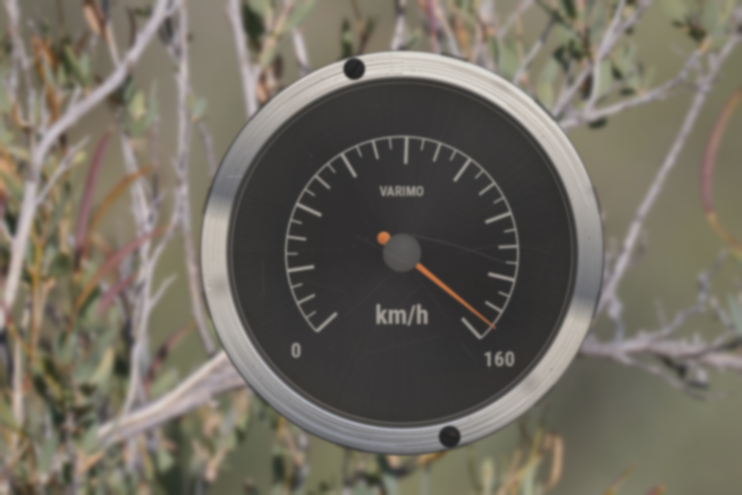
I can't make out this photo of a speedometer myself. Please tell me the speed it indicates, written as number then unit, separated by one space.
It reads 155 km/h
